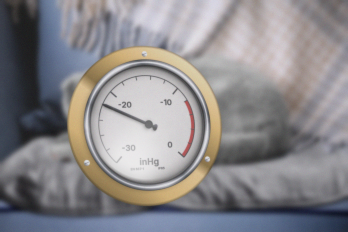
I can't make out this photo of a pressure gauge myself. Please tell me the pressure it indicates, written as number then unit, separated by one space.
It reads -22 inHg
